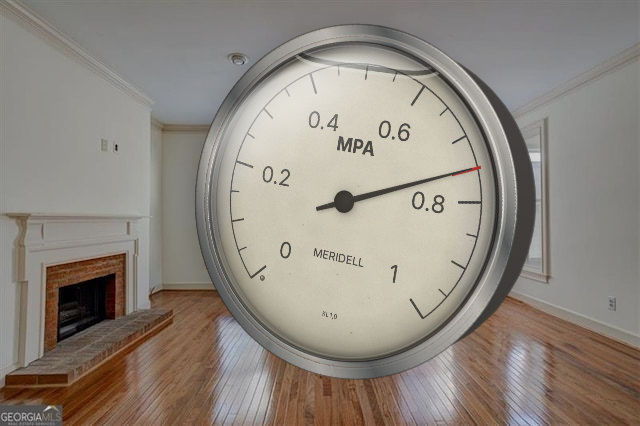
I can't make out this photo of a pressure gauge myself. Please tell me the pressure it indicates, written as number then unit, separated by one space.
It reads 0.75 MPa
